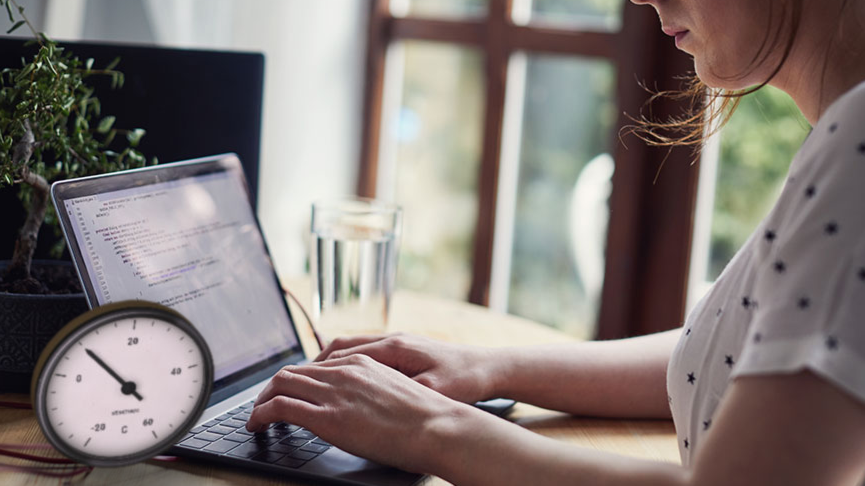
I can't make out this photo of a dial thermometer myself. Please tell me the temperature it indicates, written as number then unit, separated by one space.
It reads 8 °C
